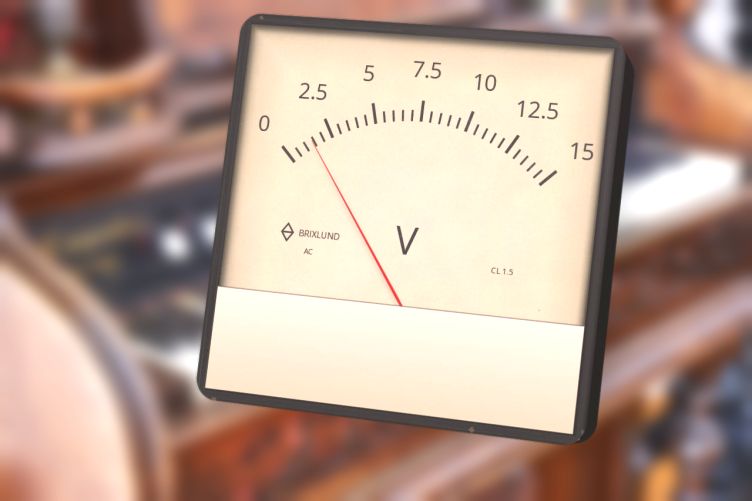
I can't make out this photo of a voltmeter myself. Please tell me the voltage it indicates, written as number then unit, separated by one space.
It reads 1.5 V
